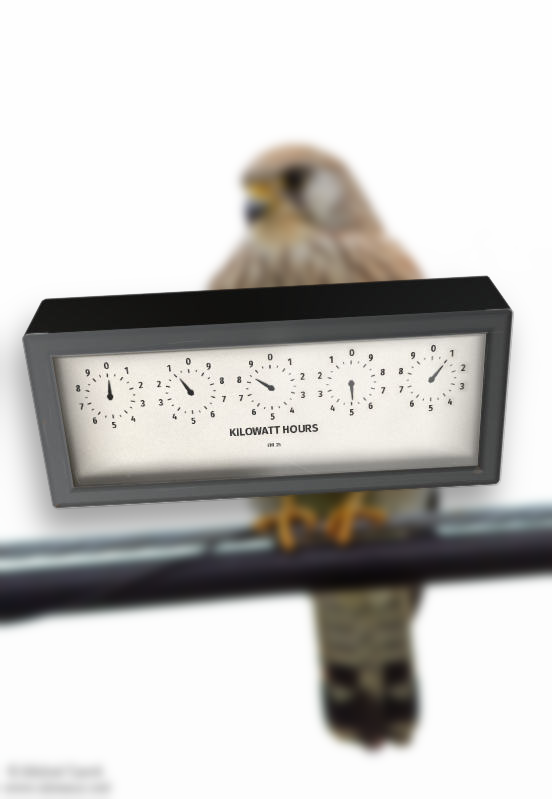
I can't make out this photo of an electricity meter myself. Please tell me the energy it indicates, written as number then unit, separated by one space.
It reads 851 kWh
